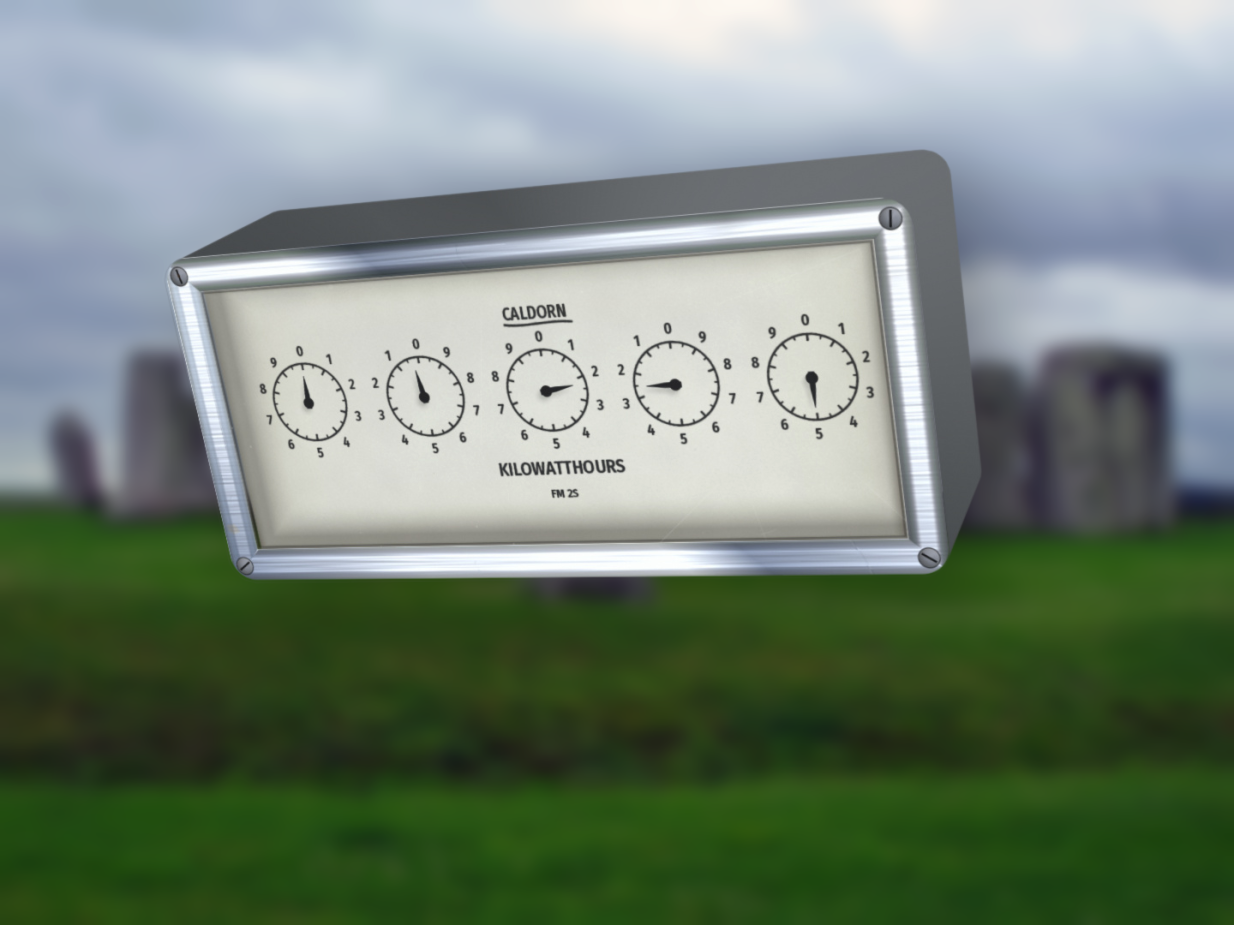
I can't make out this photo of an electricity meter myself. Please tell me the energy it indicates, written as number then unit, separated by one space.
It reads 225 kWh
